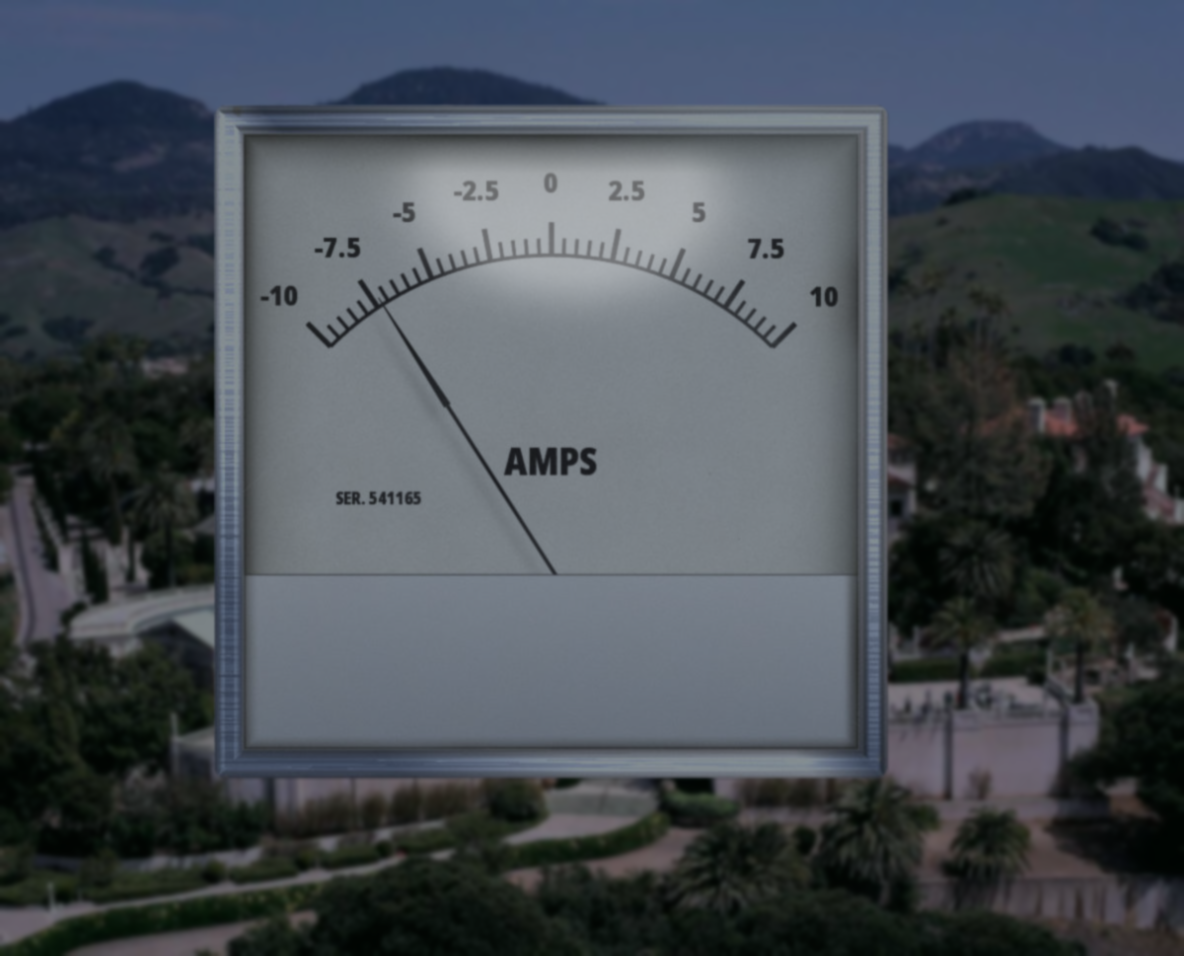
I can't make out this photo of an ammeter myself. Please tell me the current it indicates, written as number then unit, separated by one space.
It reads -7.25 A
